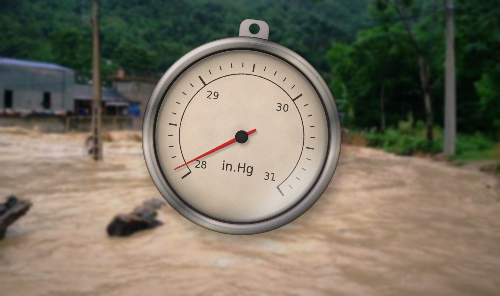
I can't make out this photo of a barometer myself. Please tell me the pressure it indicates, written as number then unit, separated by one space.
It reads 28.1 inHg
